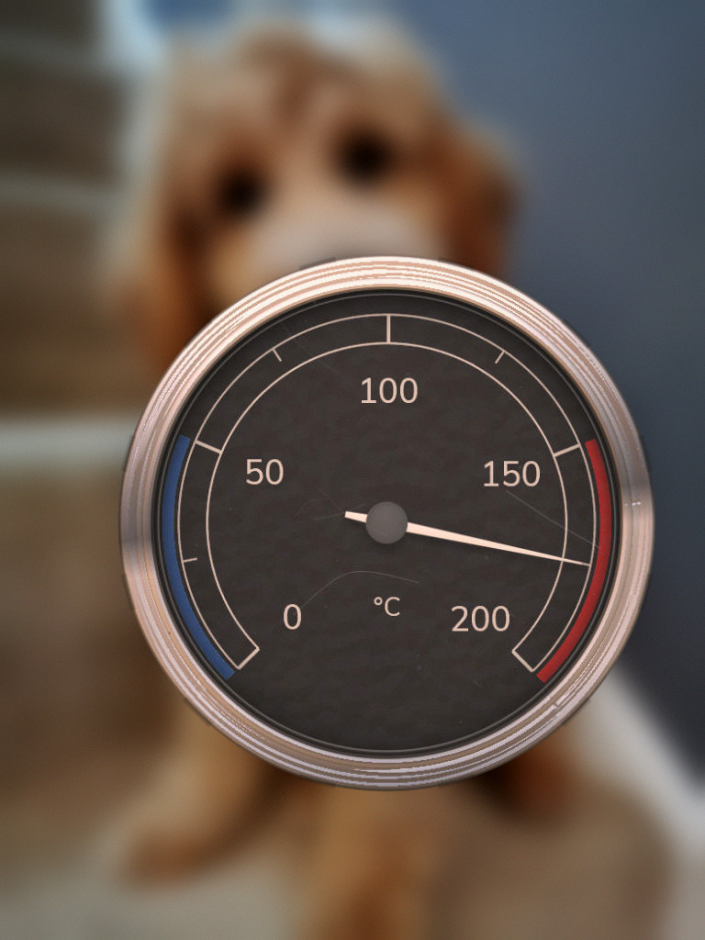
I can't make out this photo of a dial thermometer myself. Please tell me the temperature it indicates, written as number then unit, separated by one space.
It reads 175 °C
